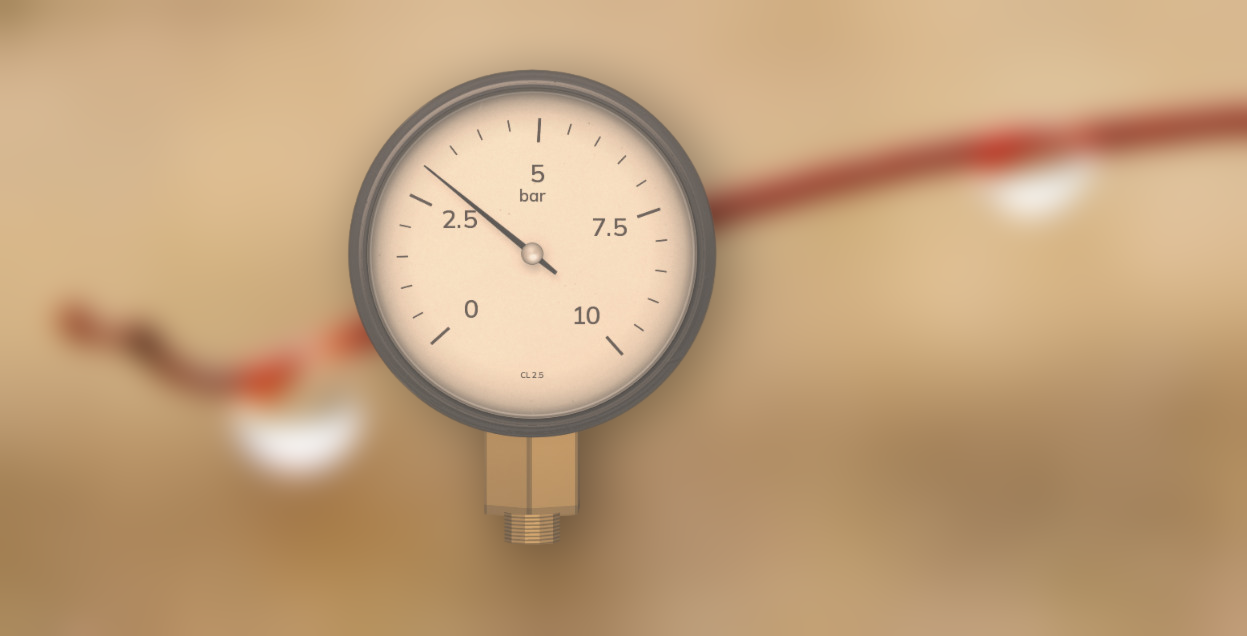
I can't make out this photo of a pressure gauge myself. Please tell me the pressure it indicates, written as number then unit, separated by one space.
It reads 3 bar
